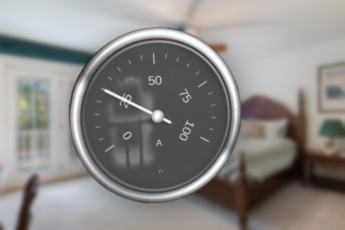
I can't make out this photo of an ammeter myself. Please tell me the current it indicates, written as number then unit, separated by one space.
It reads 25 A
